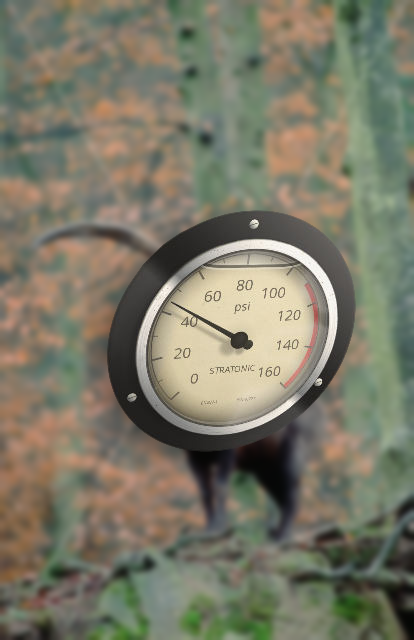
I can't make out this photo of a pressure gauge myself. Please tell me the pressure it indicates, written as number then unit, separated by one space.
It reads 45 psi
